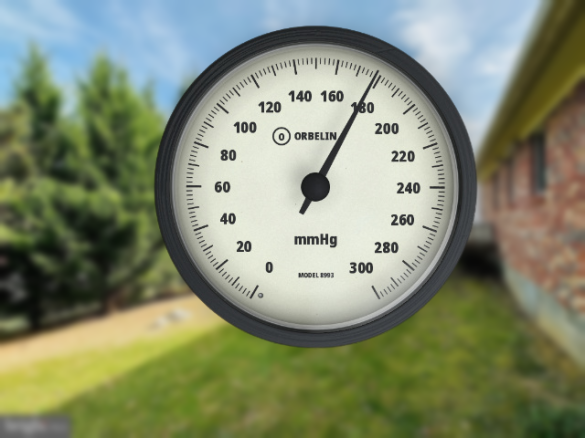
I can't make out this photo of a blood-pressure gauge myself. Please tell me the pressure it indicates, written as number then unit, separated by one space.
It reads 178 mmHg
